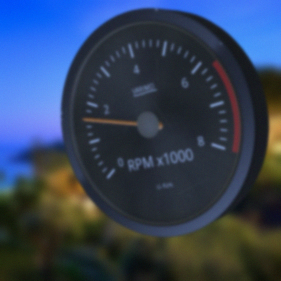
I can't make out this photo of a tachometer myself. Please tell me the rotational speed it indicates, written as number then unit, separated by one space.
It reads 1600 rpm
